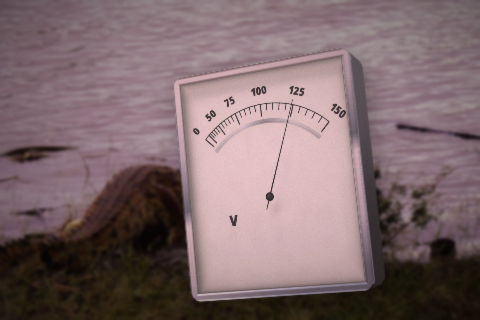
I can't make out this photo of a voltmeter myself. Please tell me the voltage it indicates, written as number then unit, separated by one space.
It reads 125 V
